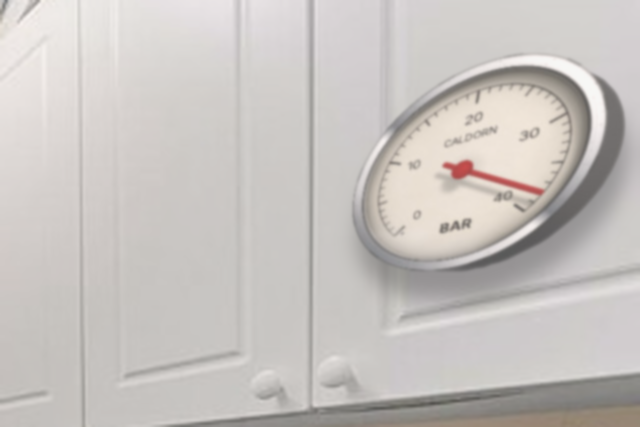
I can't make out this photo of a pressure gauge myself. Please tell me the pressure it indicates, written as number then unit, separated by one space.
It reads 38 bar
